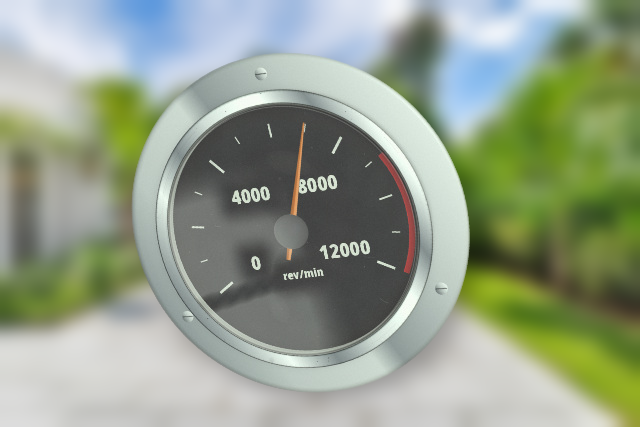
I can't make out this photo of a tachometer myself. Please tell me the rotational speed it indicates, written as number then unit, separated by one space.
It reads 7000 rpm
